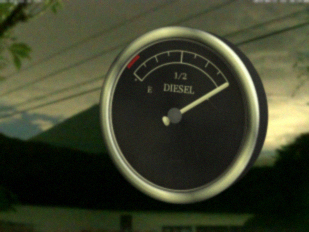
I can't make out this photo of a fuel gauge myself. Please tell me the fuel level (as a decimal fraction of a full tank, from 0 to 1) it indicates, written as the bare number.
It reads 1
